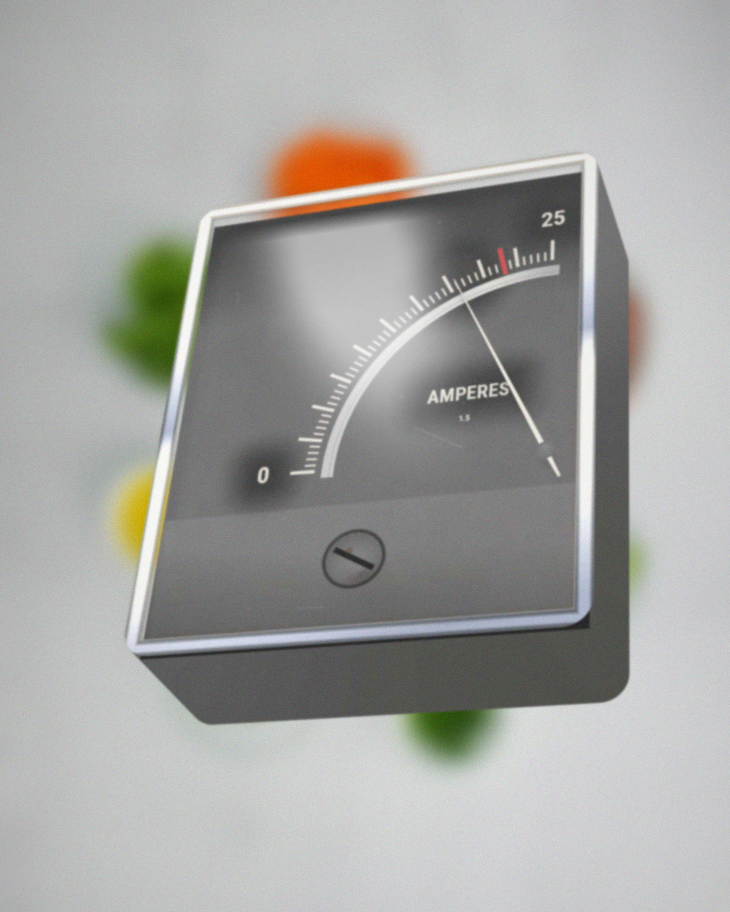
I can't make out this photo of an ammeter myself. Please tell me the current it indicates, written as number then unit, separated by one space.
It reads 18 A
